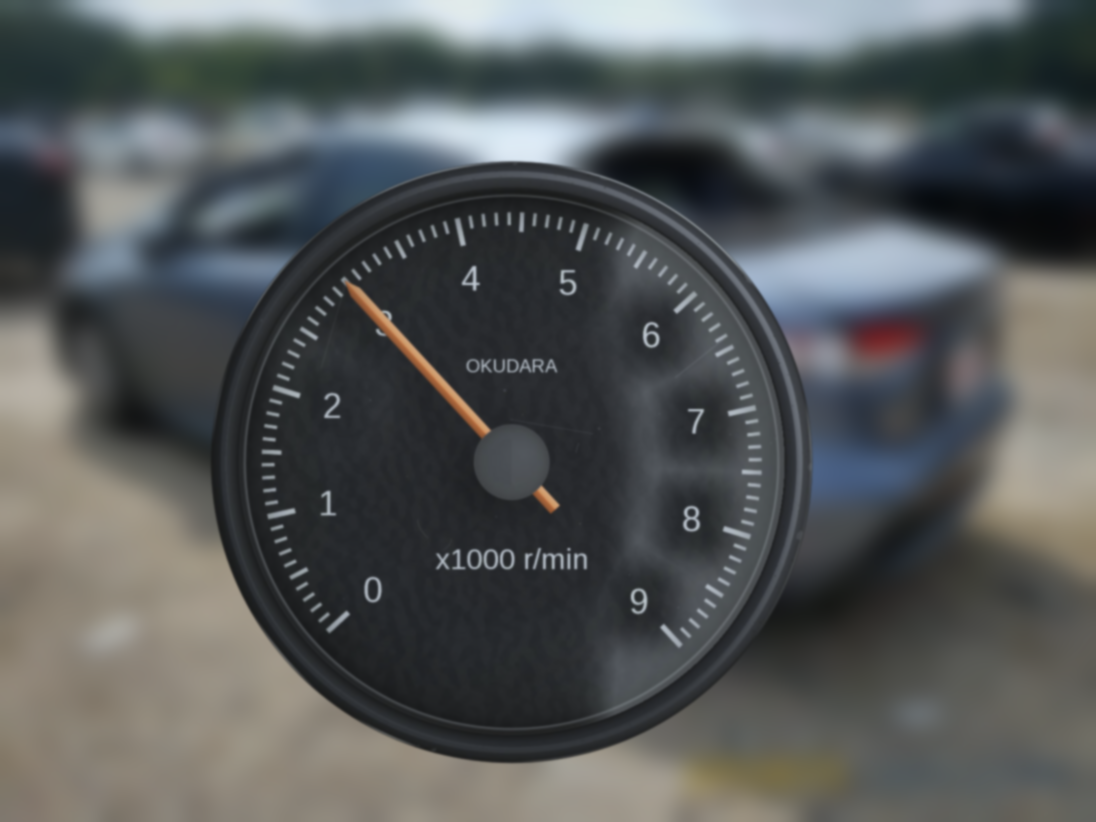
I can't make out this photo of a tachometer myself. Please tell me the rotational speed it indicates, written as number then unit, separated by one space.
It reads 3000 rpm
